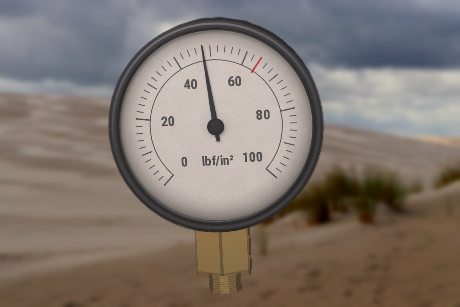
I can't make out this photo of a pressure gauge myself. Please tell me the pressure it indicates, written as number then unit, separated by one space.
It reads 48 psi
